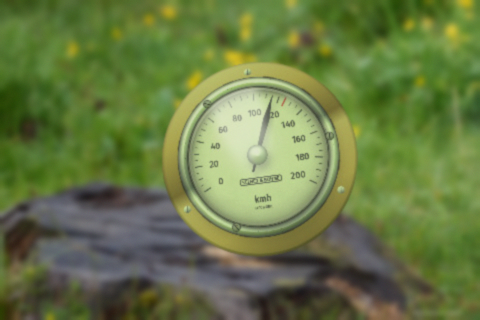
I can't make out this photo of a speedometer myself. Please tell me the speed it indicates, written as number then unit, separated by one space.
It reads 115 km/h
